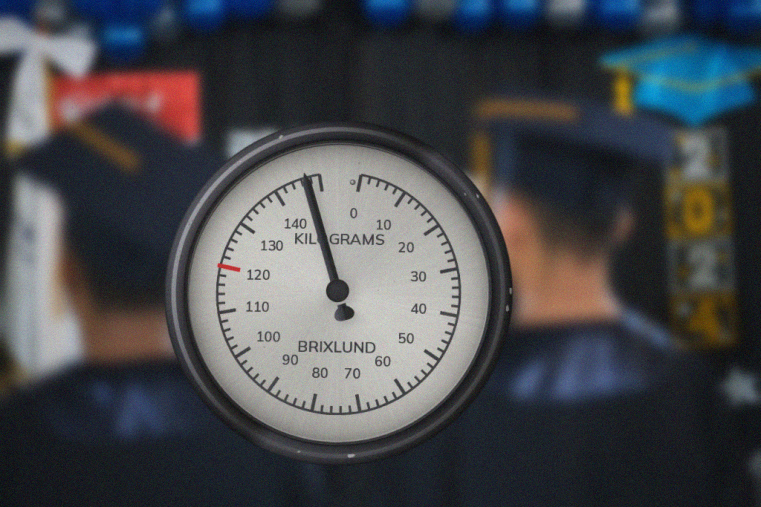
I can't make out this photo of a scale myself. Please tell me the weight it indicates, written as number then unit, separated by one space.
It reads 147 kg
